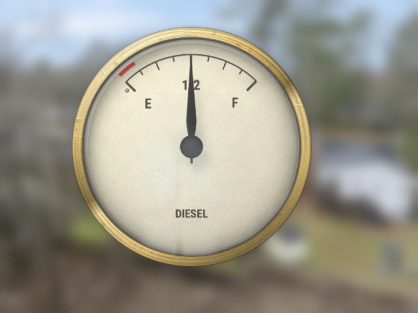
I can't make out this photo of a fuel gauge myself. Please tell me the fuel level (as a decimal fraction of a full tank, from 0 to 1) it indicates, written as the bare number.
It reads 0.5
